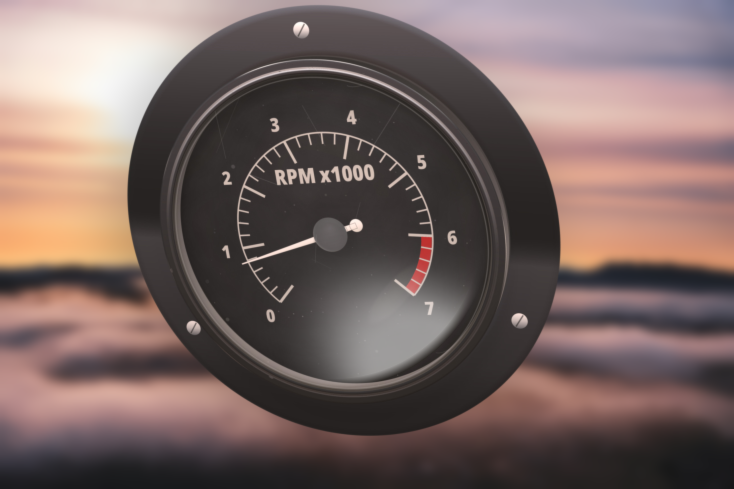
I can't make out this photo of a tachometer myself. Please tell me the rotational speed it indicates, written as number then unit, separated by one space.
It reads 800 rpm
